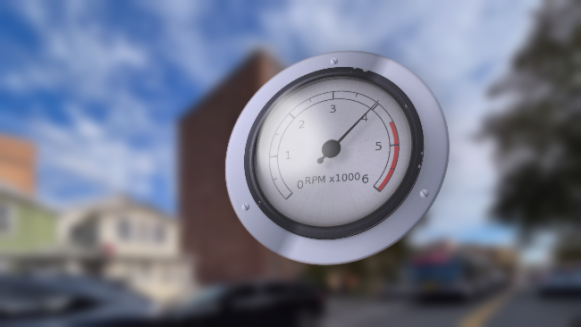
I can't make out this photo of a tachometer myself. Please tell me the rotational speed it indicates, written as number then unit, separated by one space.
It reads 4000 rpm
